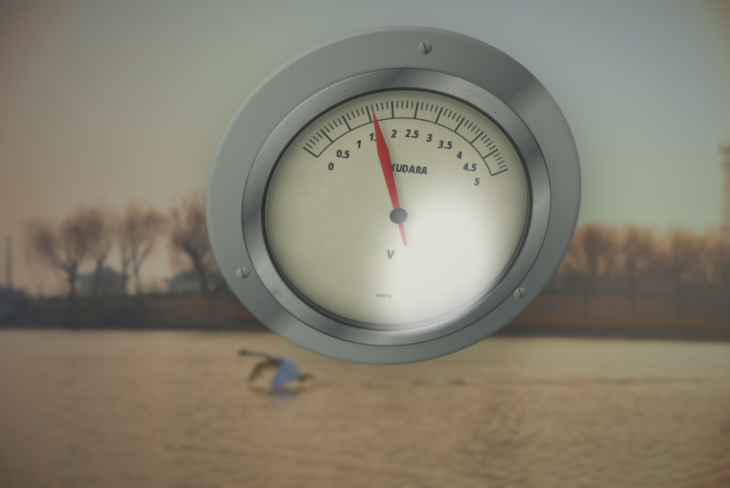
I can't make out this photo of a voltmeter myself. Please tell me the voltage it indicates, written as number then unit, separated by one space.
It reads 1.6 V
